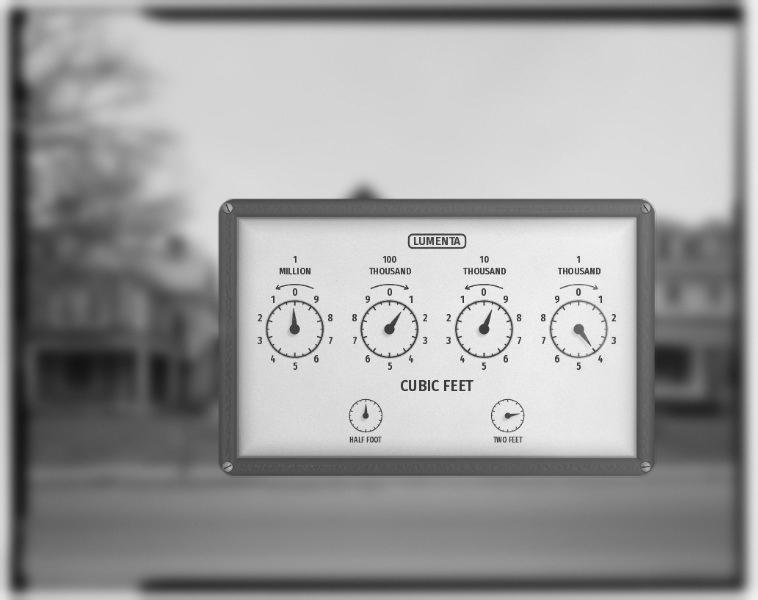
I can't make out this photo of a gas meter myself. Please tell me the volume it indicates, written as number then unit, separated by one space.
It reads 9400 ft³
